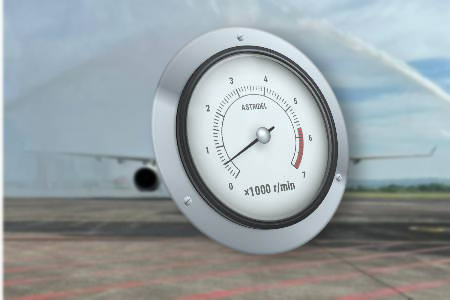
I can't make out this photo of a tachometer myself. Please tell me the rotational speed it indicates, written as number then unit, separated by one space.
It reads 500 rpm
